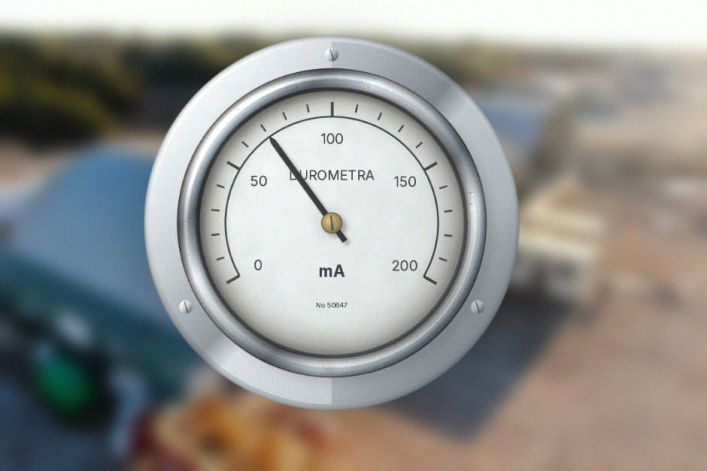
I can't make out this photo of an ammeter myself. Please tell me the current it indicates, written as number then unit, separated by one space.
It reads 70 mA
